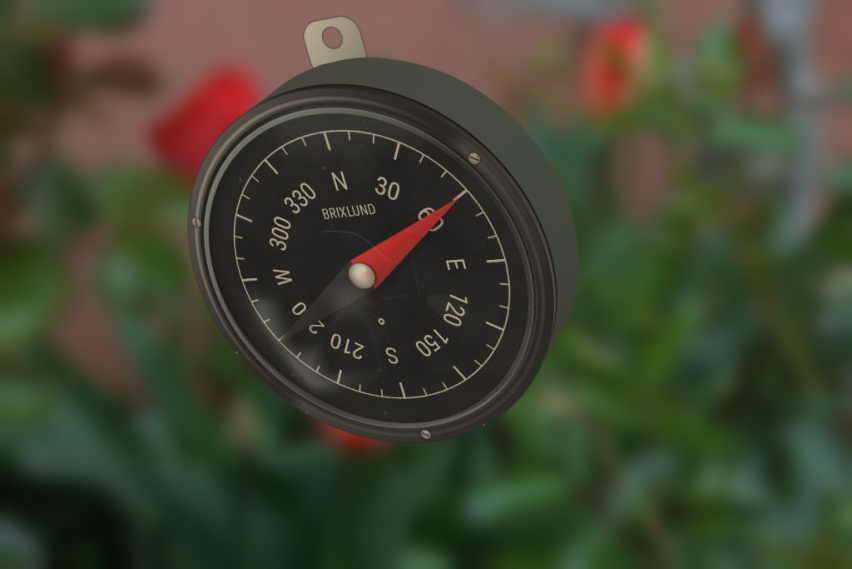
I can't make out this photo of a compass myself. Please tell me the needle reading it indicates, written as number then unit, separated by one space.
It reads 60 °
